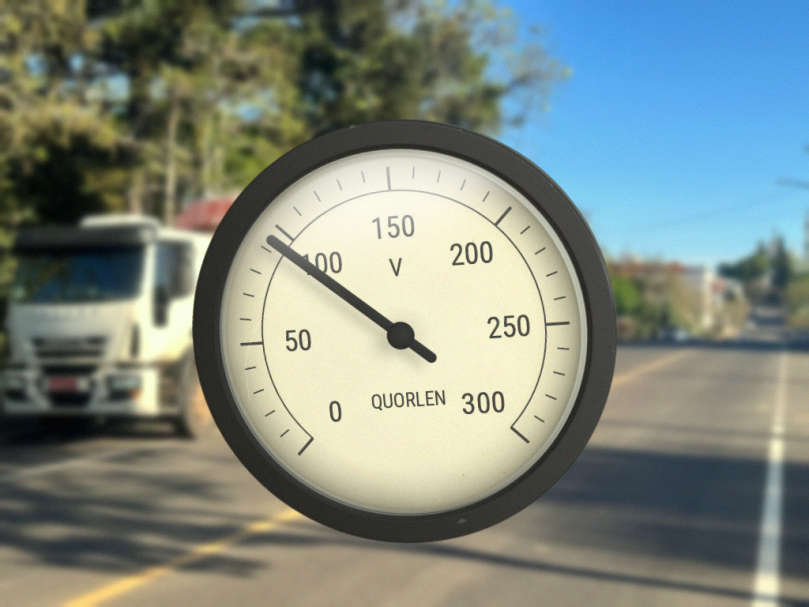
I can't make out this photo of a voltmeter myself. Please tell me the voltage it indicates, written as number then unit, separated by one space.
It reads 95 V
